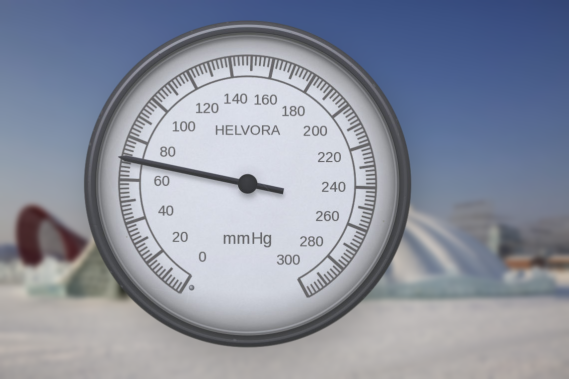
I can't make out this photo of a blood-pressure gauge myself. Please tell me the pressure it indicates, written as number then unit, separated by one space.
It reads 70 mmHg
